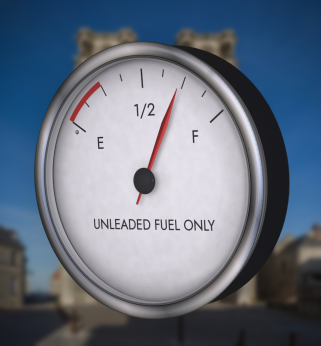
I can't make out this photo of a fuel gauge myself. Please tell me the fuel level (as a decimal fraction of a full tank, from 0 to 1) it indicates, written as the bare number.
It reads 0.75
